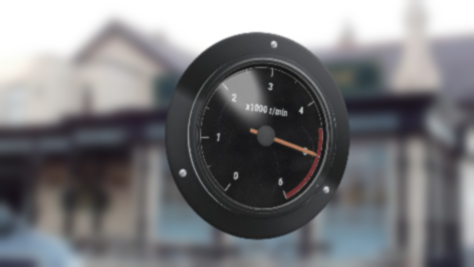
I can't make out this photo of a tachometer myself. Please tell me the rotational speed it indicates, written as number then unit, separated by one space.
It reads 5000 rpm
